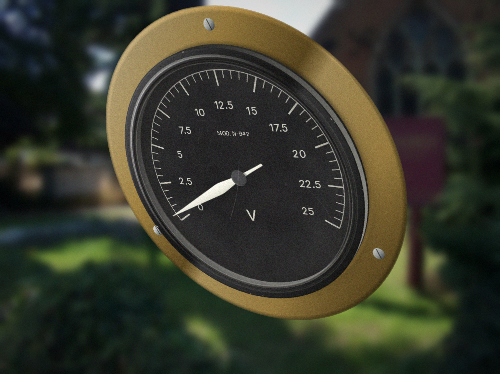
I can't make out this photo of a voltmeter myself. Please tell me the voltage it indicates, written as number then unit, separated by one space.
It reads 0.5 V
